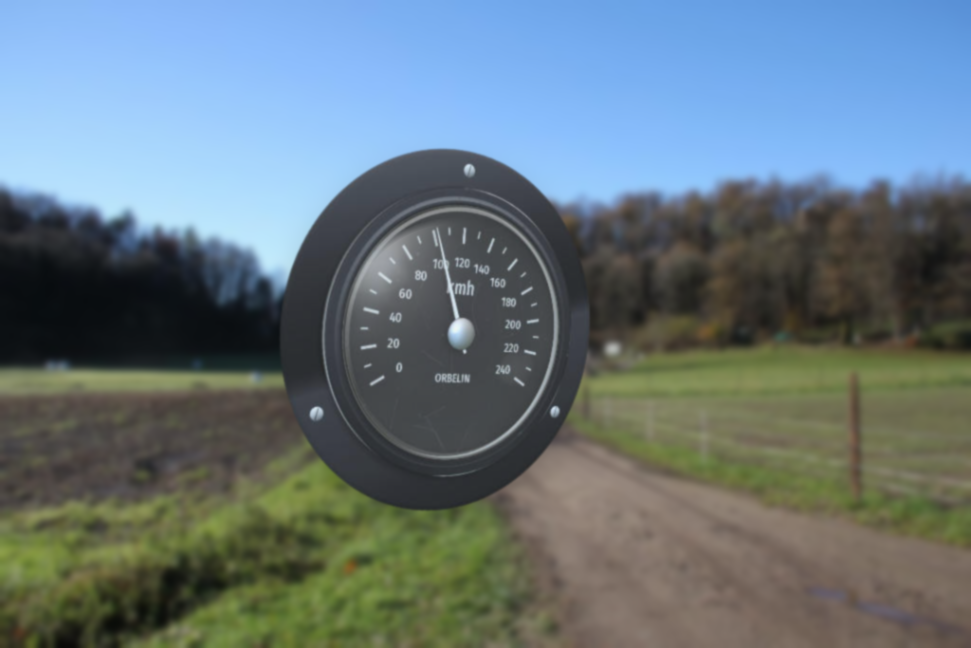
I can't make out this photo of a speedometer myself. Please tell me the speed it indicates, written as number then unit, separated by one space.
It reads 100 km/h
